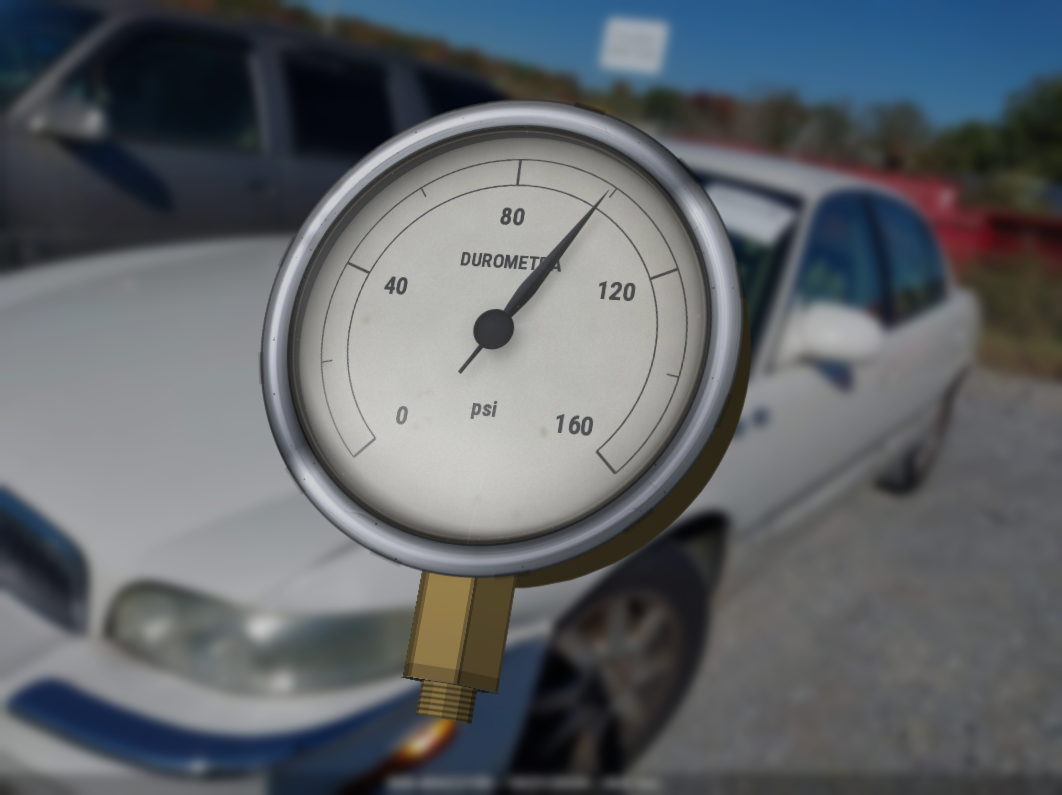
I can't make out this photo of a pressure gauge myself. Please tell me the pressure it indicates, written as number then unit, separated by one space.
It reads 100 psi
